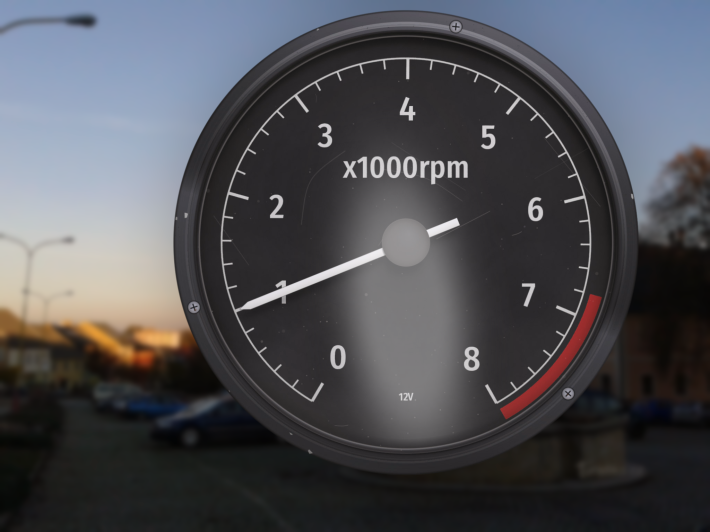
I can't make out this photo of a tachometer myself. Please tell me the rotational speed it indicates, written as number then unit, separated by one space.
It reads 1000 rpm
